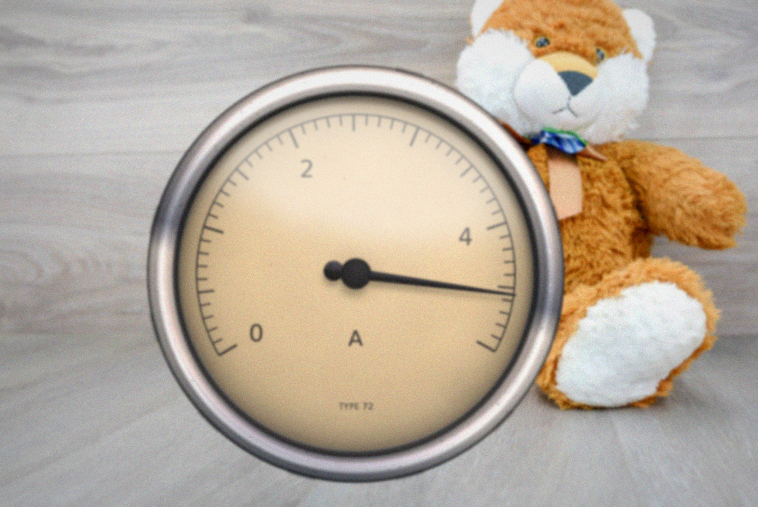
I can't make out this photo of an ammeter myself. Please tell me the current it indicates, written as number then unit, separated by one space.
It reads 4.55 A
